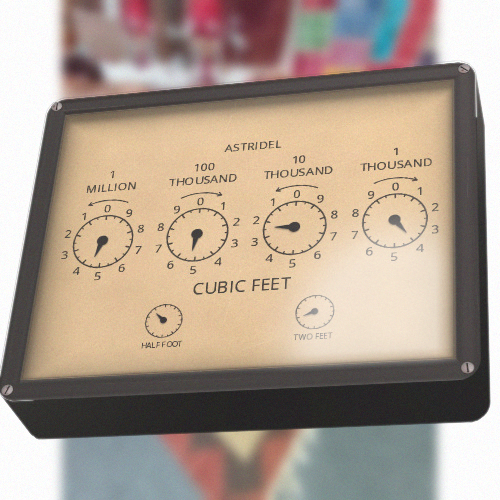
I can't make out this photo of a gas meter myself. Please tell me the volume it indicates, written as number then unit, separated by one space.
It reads 452400 ft³
